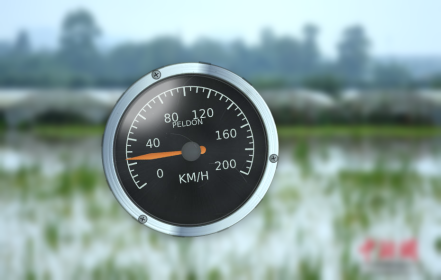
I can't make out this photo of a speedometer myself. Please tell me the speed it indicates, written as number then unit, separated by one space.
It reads 25 km/h
